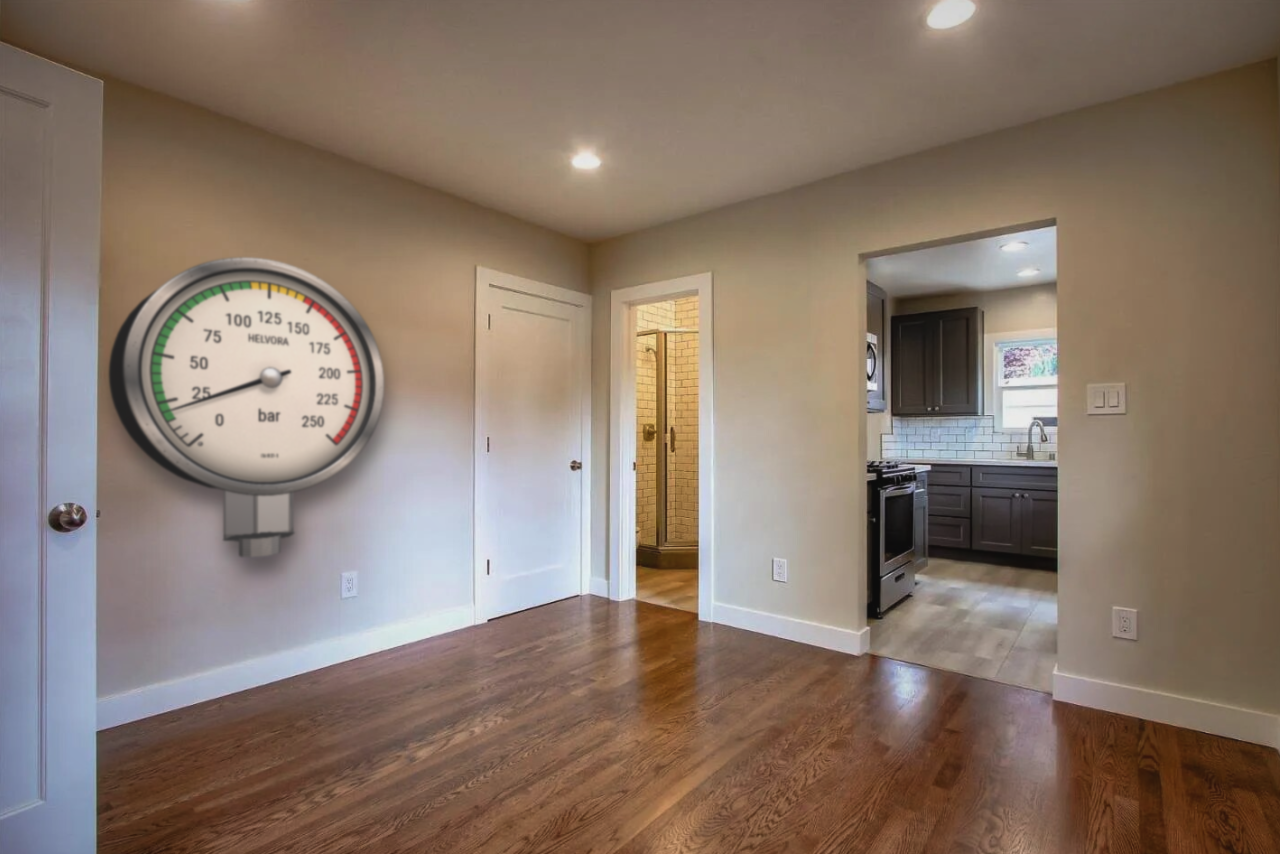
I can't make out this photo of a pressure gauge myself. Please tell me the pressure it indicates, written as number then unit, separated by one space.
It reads 20 bar
